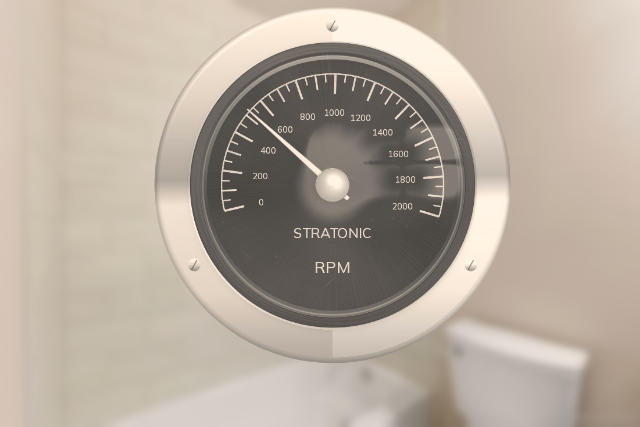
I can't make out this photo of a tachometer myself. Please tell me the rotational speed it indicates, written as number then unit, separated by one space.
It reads 525 rpm
